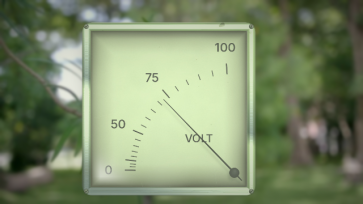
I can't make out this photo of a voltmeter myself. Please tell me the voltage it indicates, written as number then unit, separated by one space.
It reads 72.5 V
